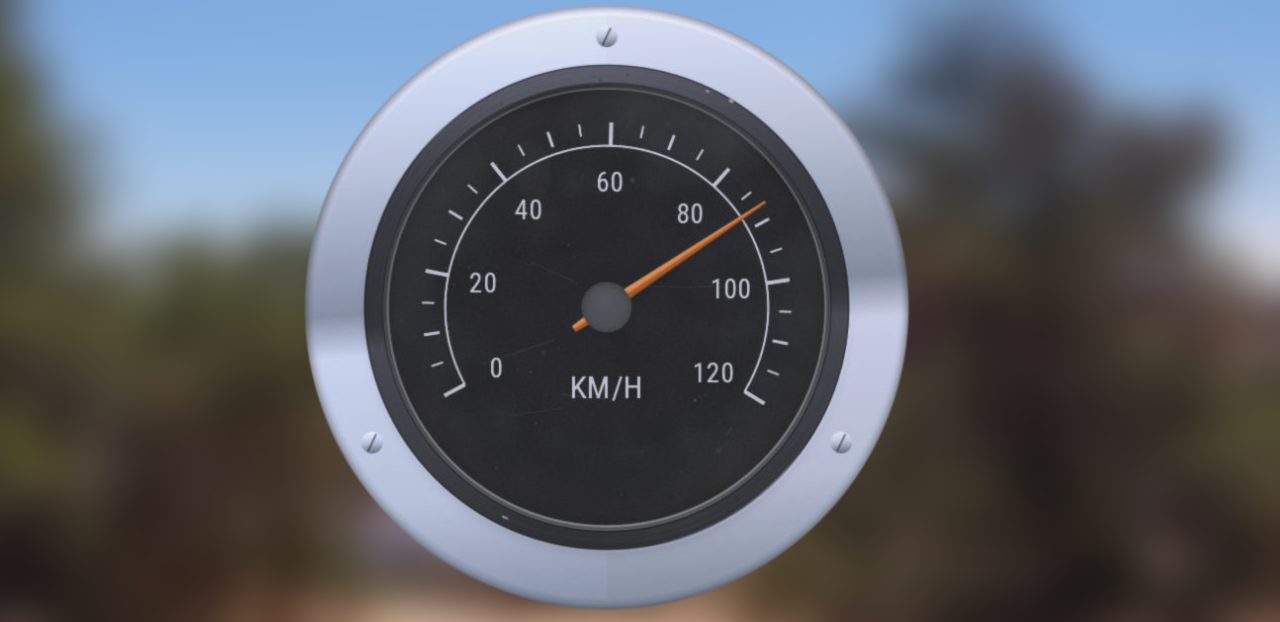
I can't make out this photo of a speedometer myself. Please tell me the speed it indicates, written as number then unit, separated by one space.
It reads 87.5 km/h
